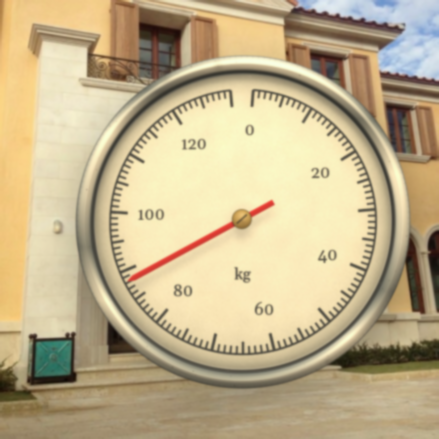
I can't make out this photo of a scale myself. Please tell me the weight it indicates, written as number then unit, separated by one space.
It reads 88 kg
